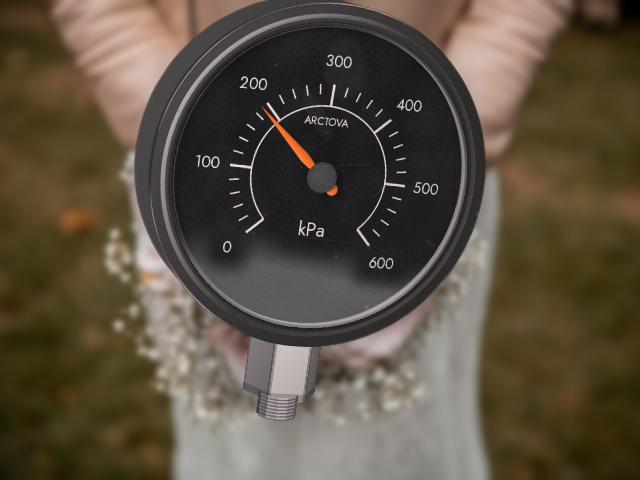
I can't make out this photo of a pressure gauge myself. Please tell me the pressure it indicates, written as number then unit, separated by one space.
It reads 190 kPa
